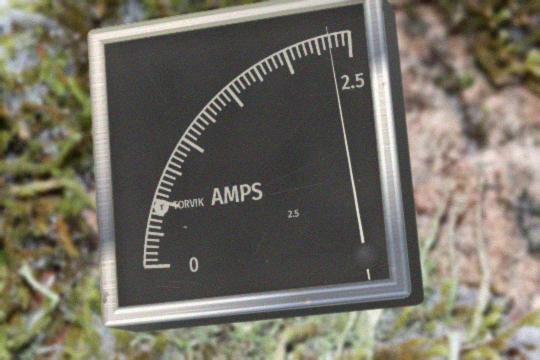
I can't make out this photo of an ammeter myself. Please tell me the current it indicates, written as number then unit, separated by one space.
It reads 2.35 A
